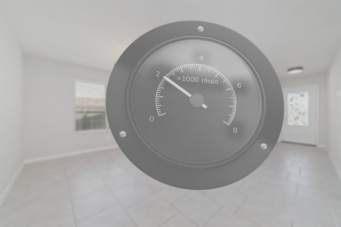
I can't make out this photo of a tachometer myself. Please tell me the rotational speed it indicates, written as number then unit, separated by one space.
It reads 2000 rpm
